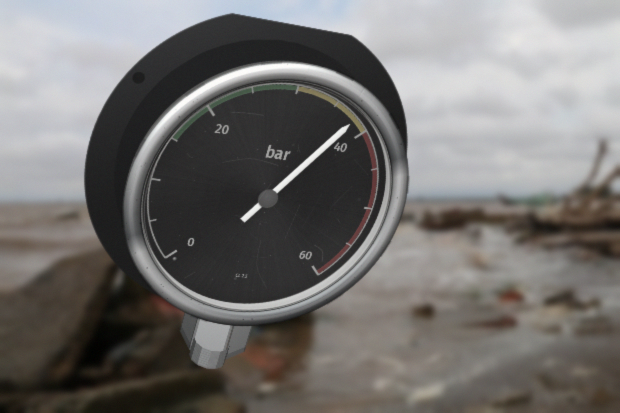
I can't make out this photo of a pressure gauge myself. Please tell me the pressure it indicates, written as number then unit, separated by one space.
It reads 37.5 bar
